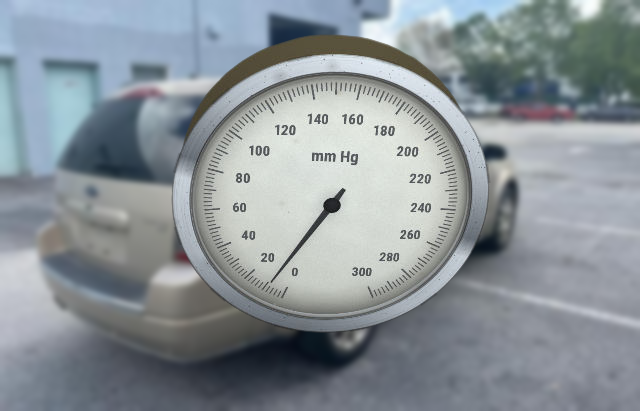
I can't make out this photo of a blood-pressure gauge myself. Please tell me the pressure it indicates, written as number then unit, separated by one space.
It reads 10 mmHg
